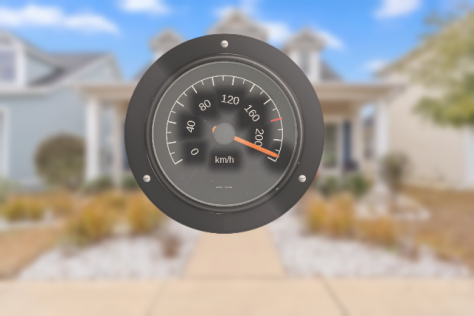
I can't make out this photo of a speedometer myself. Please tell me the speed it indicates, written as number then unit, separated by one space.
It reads 215 km/h
